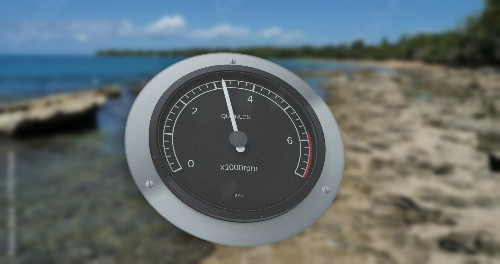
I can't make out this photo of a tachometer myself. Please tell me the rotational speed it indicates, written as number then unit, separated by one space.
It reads 3200 rpm
